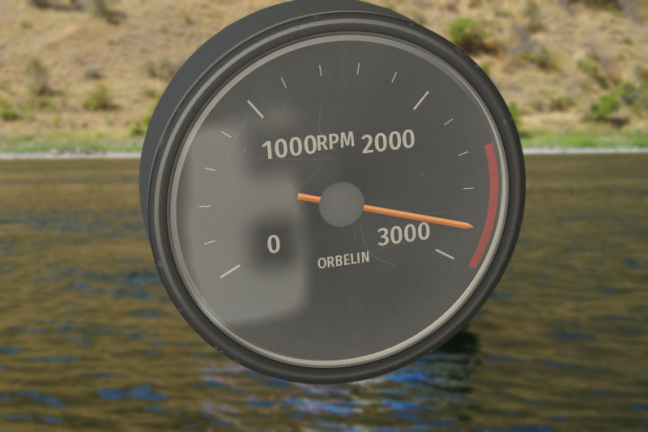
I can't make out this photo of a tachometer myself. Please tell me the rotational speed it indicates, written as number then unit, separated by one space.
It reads 2800 rpm
